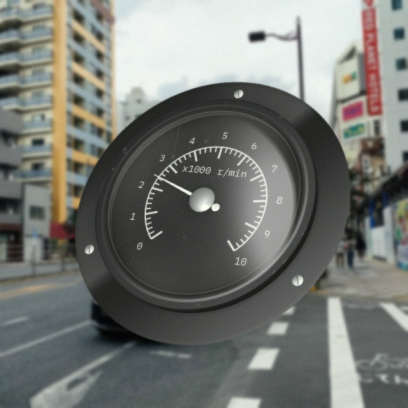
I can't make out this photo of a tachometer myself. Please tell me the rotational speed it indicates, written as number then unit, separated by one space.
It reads 2400 rpm
